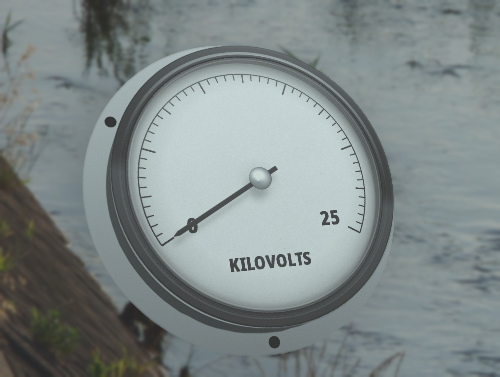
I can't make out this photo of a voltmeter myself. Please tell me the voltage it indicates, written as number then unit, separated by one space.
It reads 0 kV
